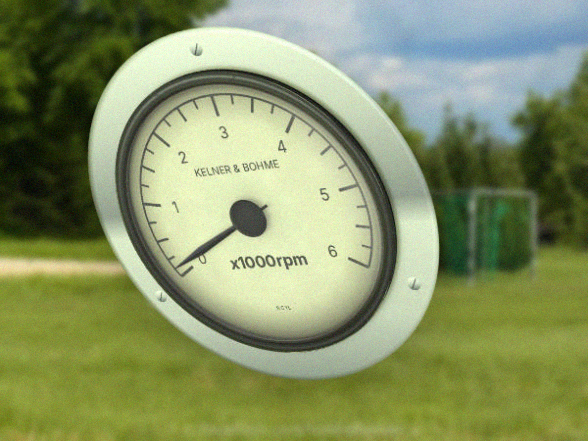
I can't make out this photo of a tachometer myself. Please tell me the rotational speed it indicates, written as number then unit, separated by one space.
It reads 125 rpm
